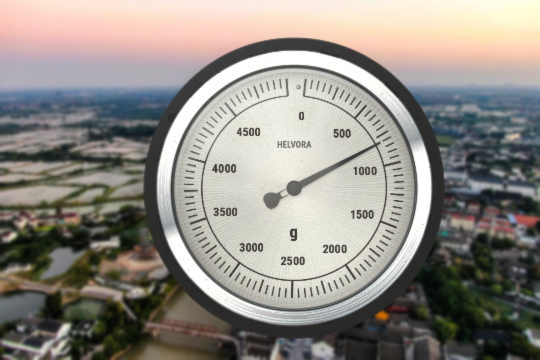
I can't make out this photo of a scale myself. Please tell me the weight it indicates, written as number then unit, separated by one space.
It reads 800 g
